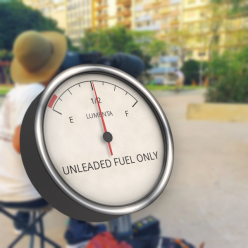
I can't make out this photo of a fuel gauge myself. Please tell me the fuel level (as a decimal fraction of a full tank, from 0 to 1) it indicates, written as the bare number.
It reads 0.5
